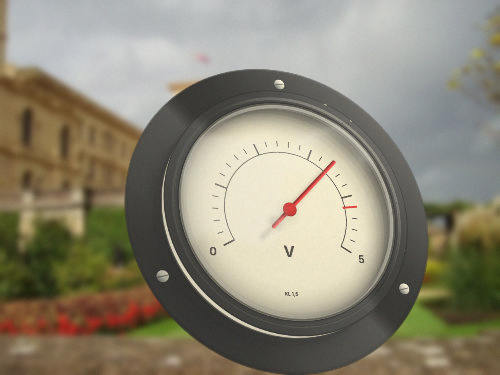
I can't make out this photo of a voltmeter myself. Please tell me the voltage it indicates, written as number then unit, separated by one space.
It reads 3.4 V
